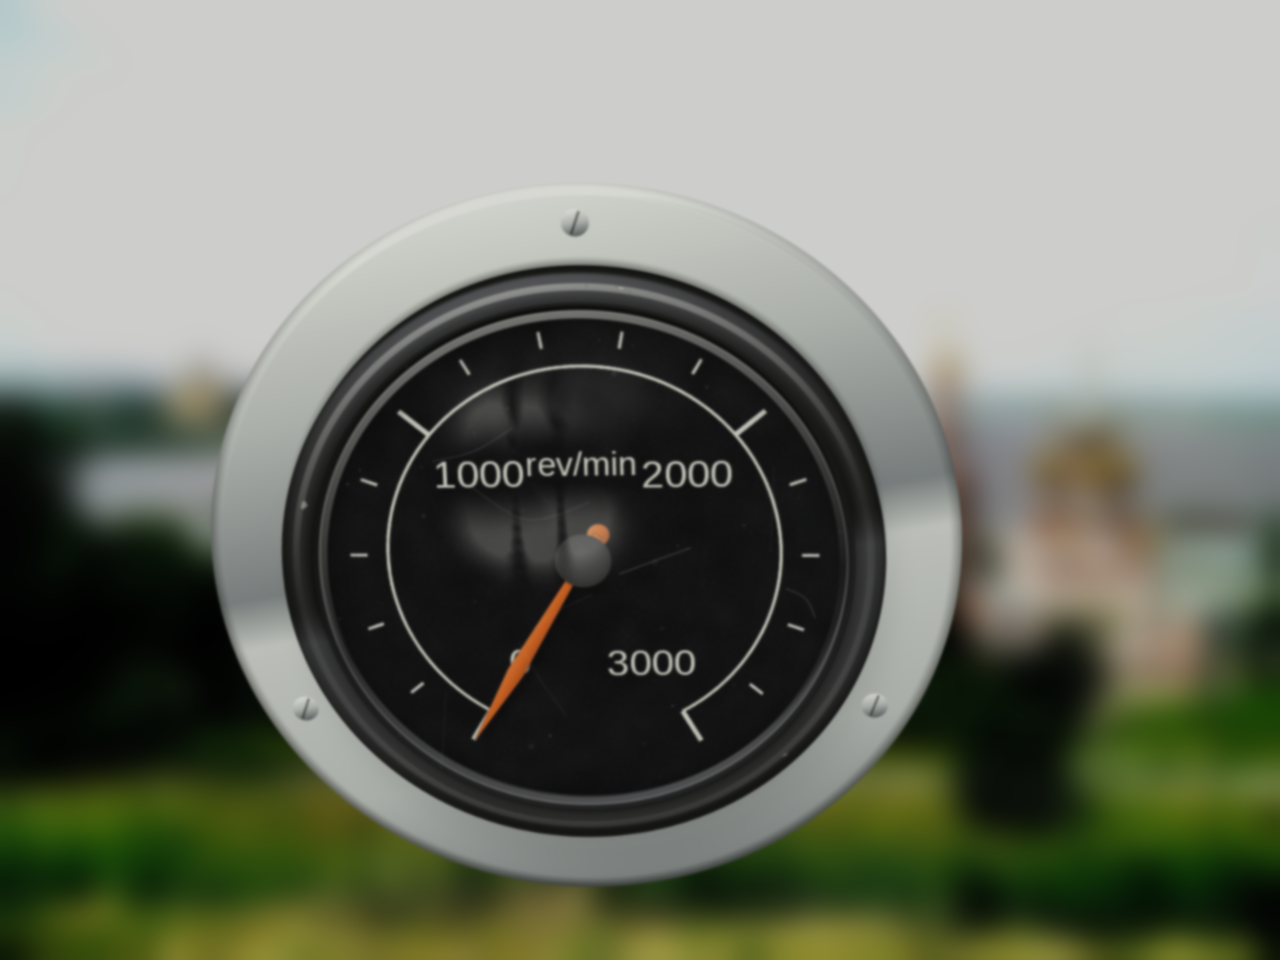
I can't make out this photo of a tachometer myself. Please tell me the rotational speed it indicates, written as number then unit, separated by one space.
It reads 0 rpm
